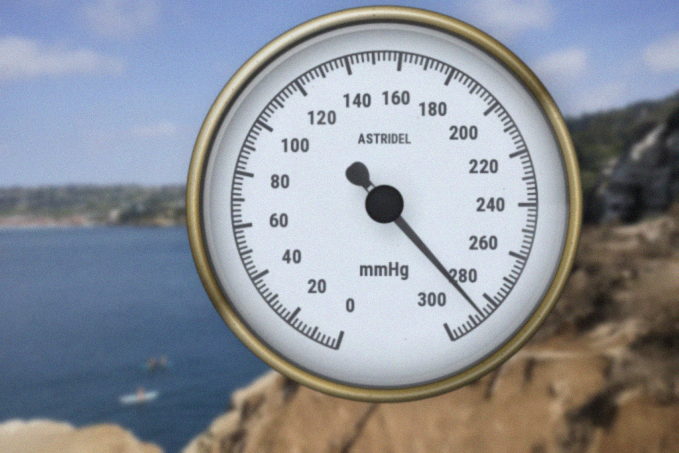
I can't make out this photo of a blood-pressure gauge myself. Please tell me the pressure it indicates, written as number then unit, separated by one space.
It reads 286 mmHg
